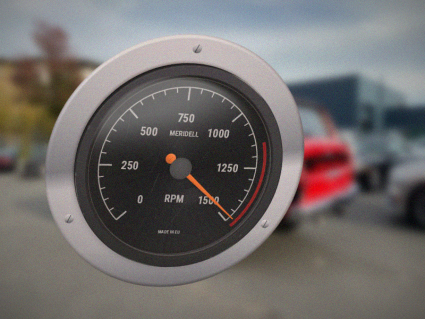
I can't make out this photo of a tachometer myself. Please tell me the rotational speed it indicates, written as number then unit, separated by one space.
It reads 1475 rpm
